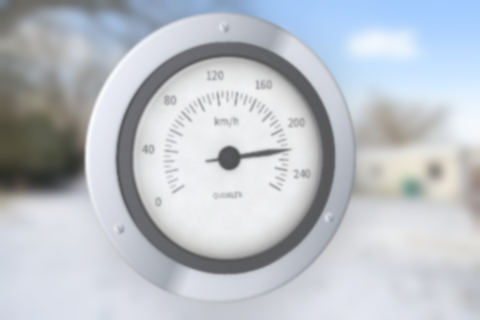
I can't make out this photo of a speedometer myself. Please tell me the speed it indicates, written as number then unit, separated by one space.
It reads 220 km/h
